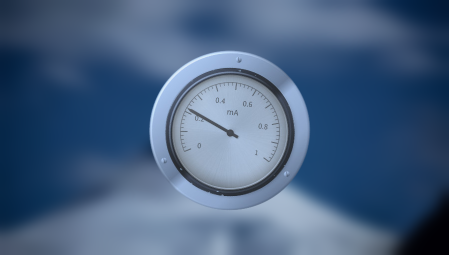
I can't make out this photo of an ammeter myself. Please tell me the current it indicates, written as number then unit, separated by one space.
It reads 0.22 mA
